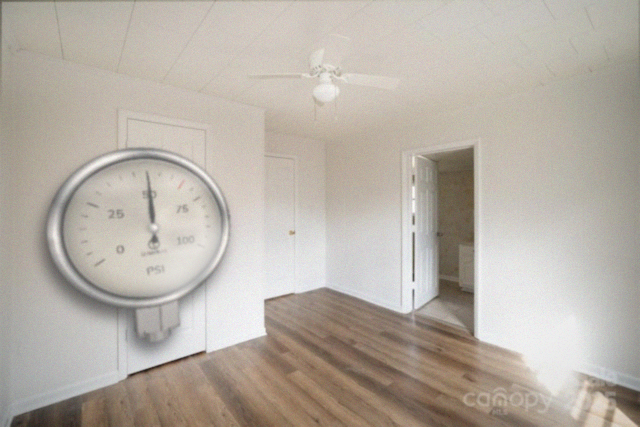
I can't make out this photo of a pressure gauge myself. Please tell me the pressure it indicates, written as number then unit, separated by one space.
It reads 50 psi
